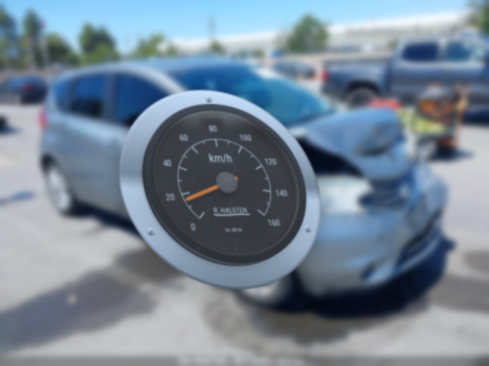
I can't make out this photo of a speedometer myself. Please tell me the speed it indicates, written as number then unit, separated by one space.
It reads 15 km/h
